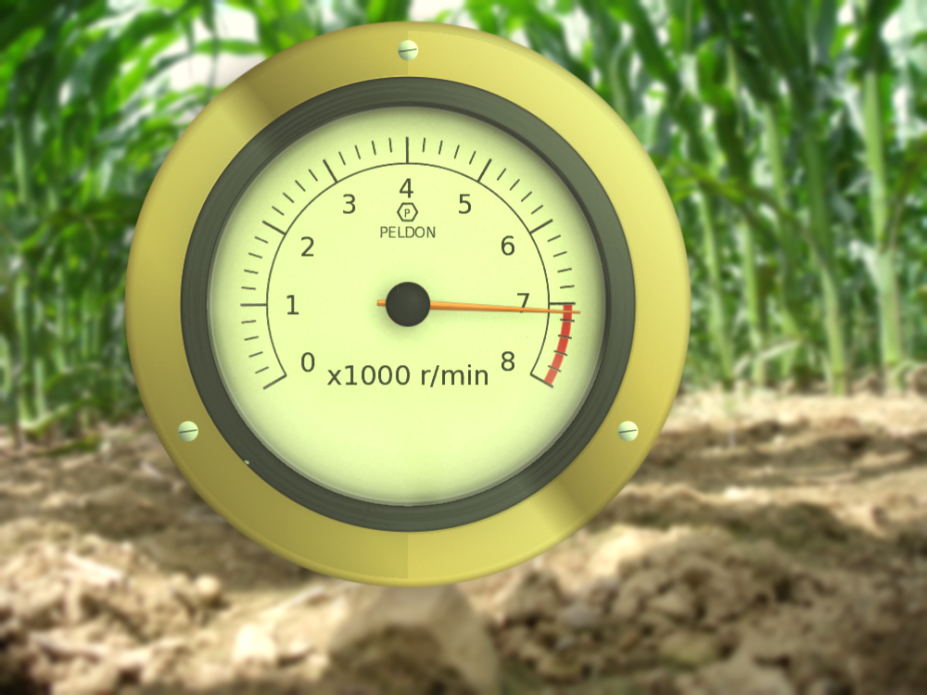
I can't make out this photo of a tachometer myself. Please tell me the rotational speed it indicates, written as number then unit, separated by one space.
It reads 7100 rpm
